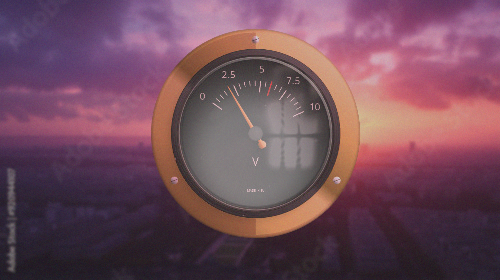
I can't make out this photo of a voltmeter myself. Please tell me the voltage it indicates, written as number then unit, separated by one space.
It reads 2 V
